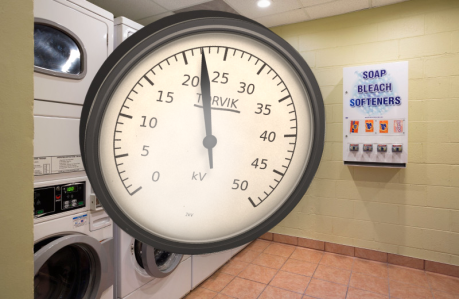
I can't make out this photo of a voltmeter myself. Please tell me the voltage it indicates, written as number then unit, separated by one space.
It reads 22 kV
